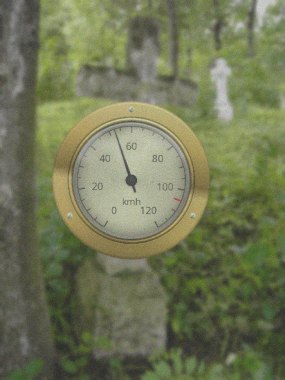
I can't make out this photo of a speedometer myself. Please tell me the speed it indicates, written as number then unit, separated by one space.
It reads 52.5 km/h
